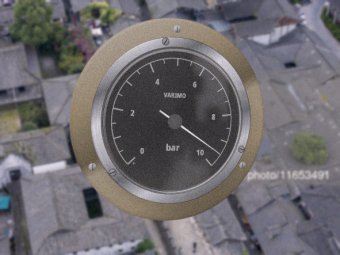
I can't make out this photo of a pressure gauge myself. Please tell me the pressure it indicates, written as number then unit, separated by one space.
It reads 9.5 bar
